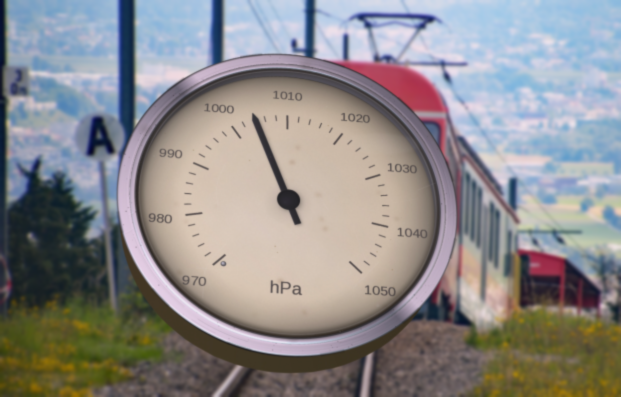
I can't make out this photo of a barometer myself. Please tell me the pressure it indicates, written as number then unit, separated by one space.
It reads 1004 hPa
